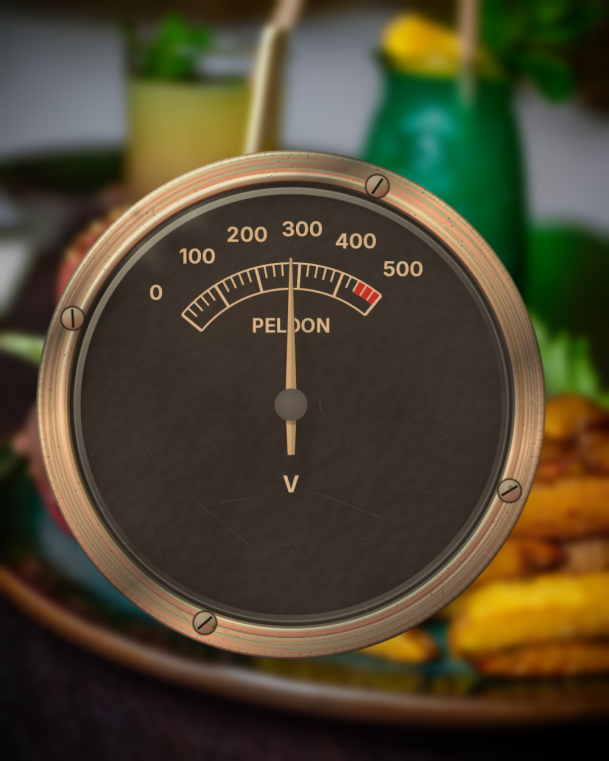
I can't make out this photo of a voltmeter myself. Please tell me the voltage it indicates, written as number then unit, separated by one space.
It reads 280 V
